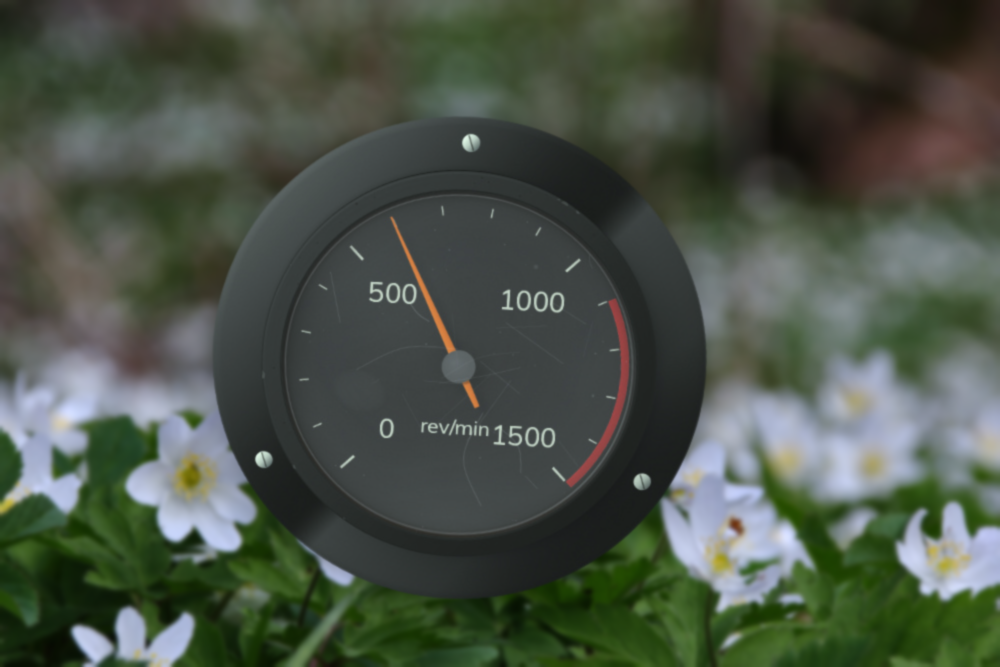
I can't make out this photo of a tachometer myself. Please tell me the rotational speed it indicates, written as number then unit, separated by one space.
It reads 600 rpm
